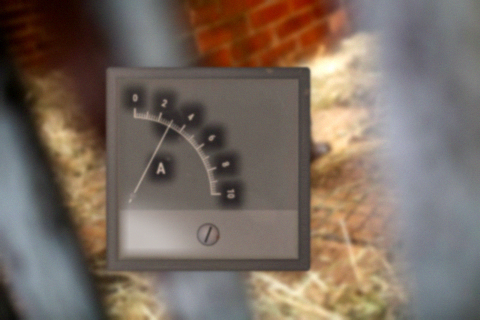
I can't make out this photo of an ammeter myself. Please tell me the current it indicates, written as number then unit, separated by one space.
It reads 3 A
